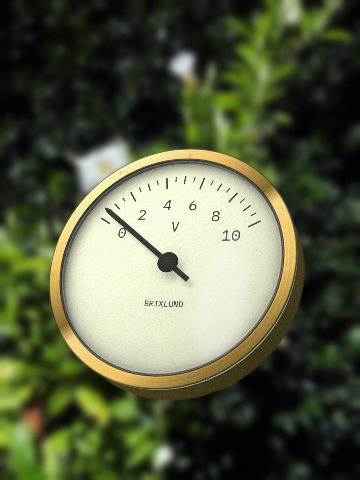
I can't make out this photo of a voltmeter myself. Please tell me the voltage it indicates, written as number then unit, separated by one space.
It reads 0.5 V
